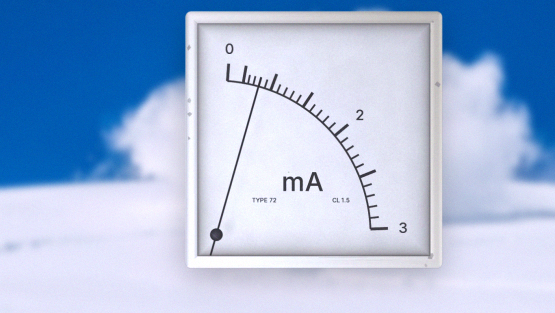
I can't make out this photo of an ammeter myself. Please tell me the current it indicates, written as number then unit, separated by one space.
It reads 0.8 mA
